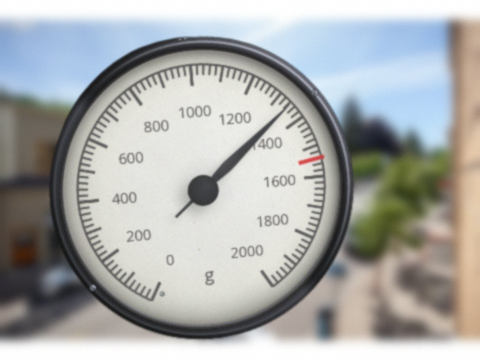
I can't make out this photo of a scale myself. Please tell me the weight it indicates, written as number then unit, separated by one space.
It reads 1340 g
